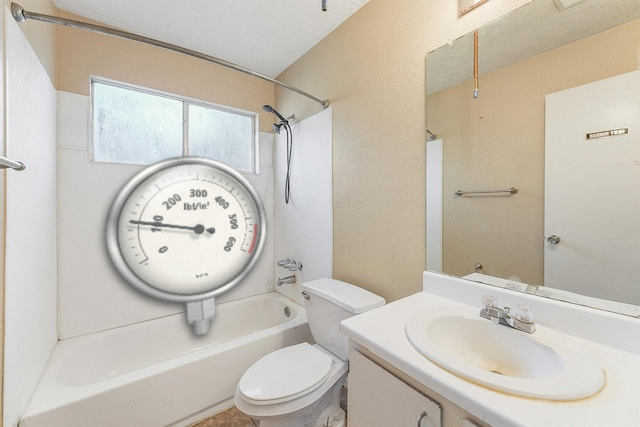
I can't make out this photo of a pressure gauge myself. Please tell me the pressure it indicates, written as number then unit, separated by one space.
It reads 100 psi
